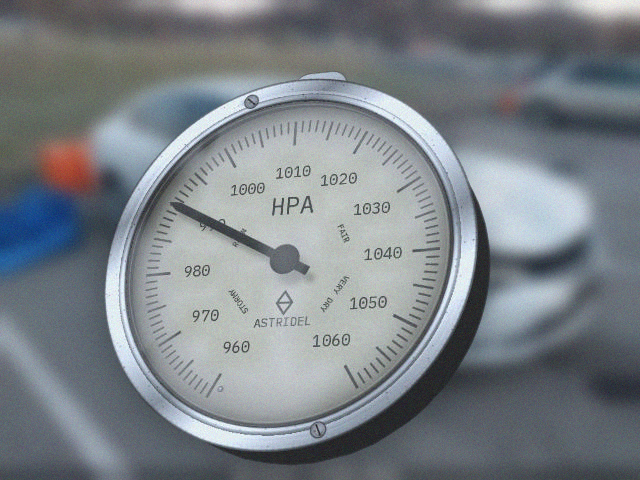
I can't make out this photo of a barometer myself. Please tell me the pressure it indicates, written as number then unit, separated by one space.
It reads 990 hPa
